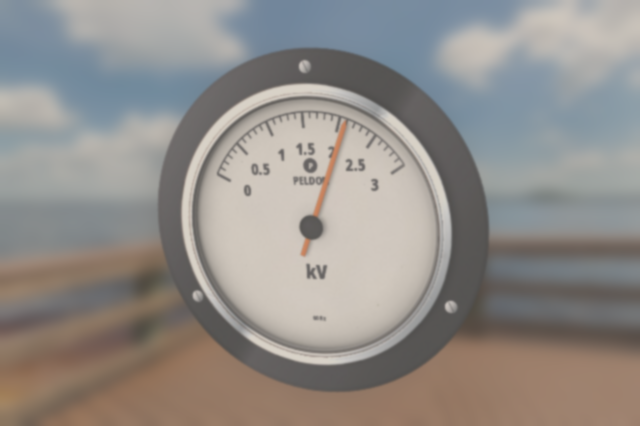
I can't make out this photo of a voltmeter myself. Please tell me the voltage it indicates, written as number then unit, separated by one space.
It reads 2.1 kV
